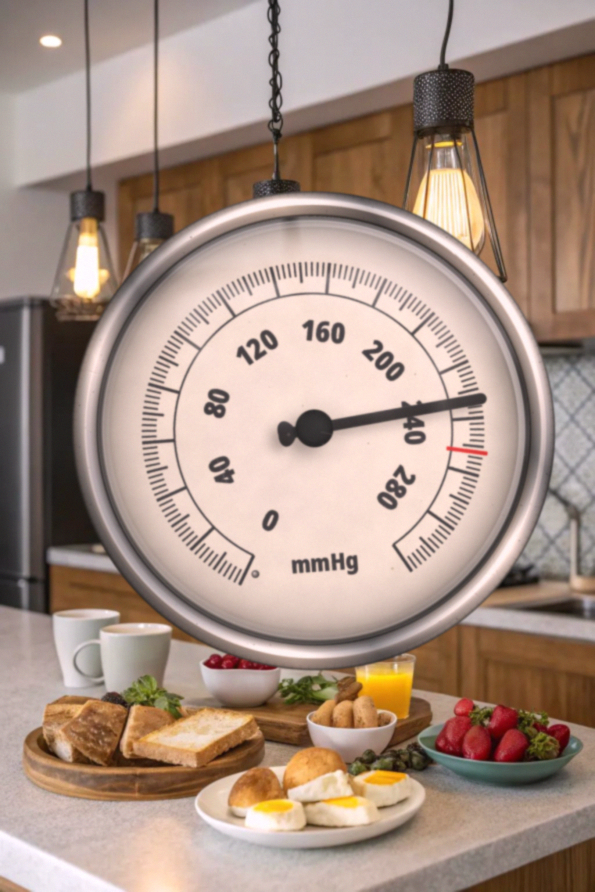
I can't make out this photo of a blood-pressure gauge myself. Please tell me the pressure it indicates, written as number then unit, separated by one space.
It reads 234 mmHg
